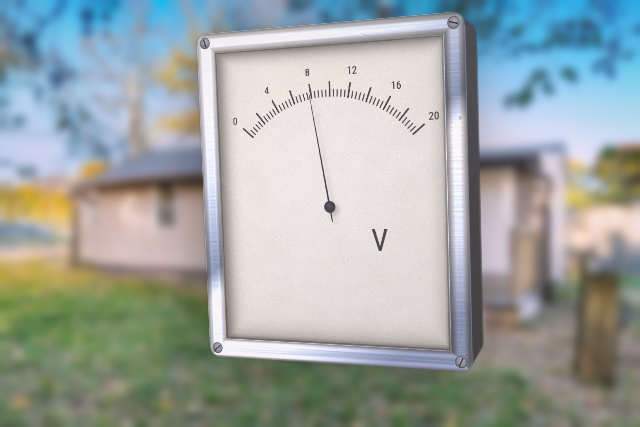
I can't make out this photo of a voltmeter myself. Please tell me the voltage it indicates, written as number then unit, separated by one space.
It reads 8 V
